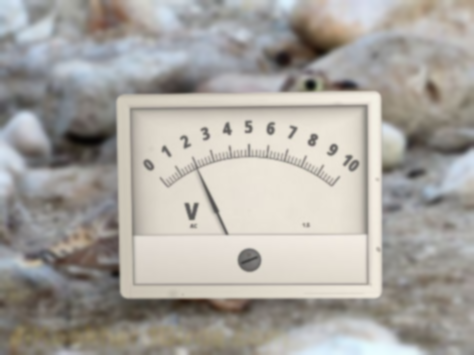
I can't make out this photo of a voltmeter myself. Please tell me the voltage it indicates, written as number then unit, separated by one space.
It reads 2 V
